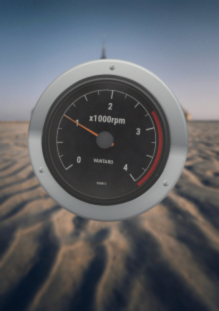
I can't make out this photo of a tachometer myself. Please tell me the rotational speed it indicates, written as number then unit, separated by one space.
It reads 1000 rpm
